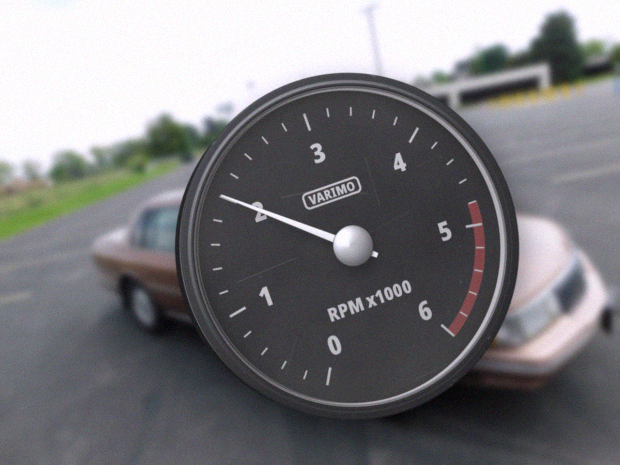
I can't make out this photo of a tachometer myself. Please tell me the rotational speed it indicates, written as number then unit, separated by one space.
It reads 2000 rpm
